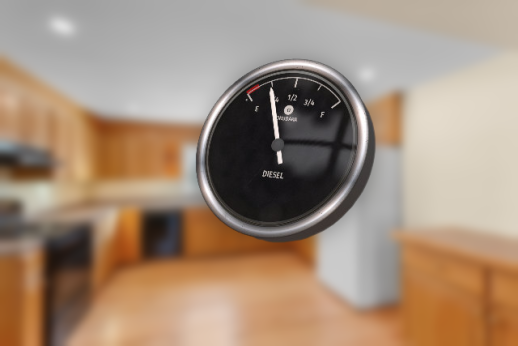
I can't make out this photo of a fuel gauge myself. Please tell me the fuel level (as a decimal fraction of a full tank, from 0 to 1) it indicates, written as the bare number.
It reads 0.25
